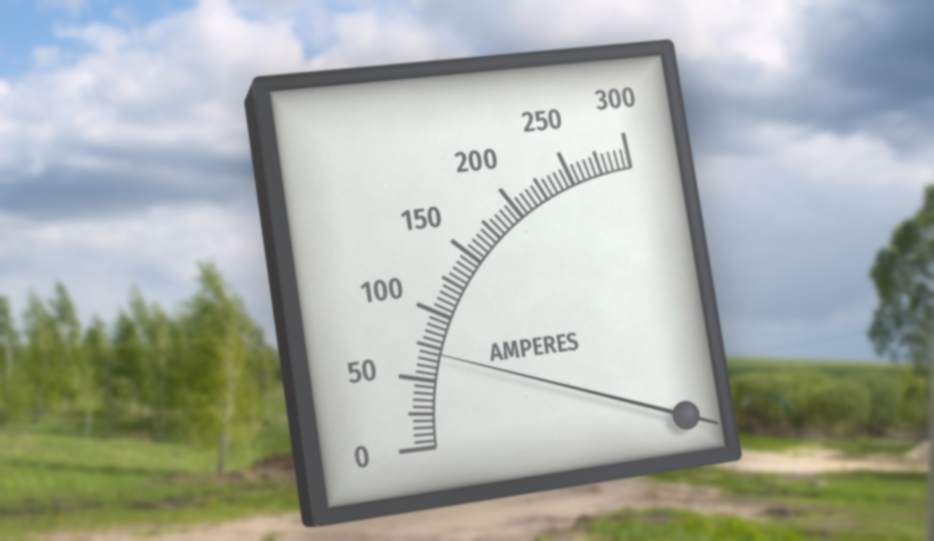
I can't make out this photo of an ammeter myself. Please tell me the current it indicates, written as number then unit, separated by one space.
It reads 70 A
